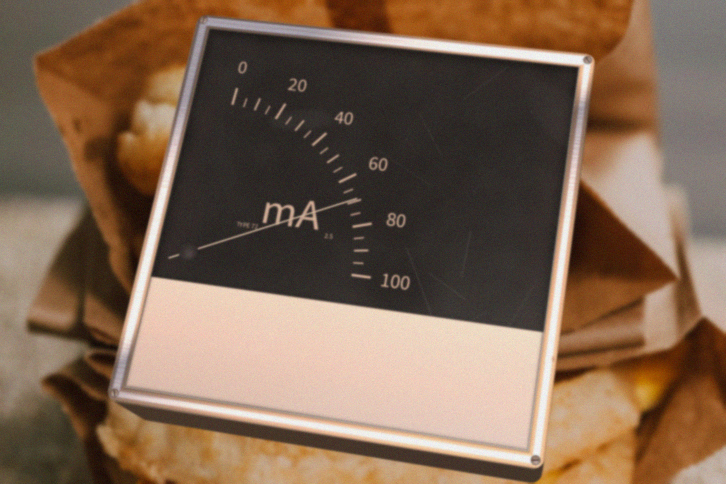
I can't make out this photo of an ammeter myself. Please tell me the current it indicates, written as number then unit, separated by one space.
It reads 70 mA
